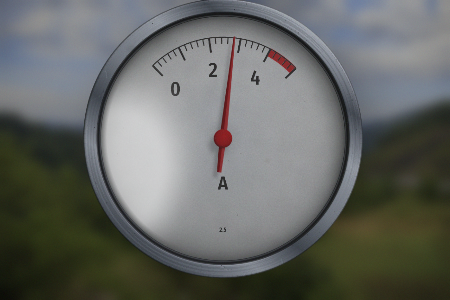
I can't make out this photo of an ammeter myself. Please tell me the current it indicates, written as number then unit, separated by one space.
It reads 2.8 A
